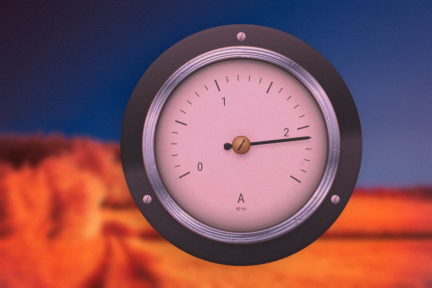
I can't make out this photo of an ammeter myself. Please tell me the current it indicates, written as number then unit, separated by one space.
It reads 2.1 A
